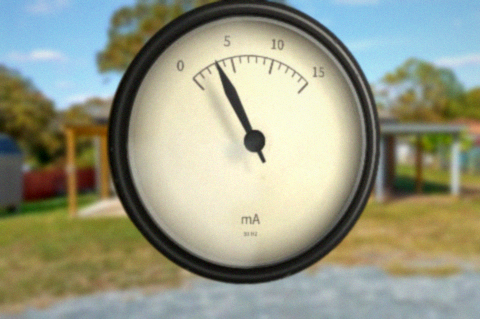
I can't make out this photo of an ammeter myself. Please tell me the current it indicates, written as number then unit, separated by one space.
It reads 3 mA
